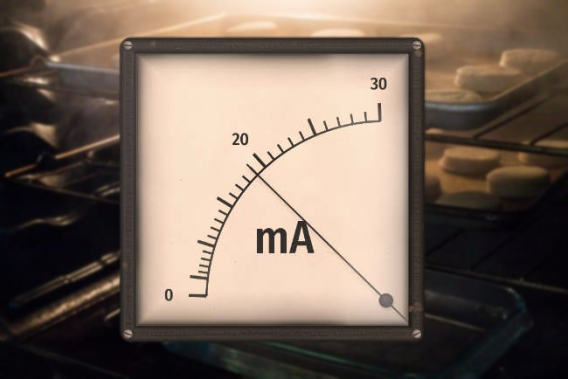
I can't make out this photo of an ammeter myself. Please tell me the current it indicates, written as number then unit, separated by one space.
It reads 19 mA
